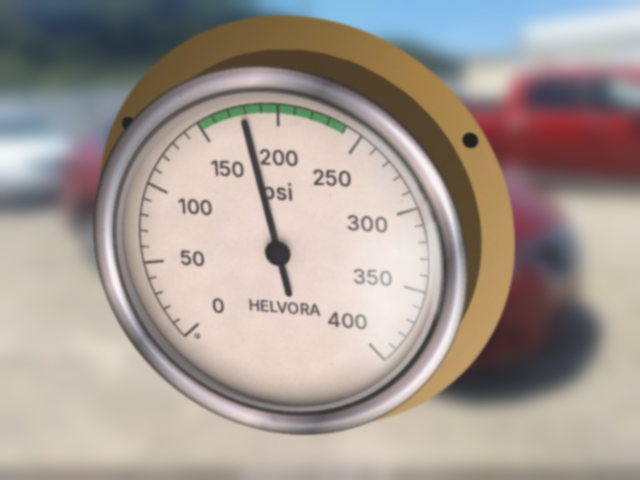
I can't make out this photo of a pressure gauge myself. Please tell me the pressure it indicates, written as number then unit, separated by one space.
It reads 180 psi
